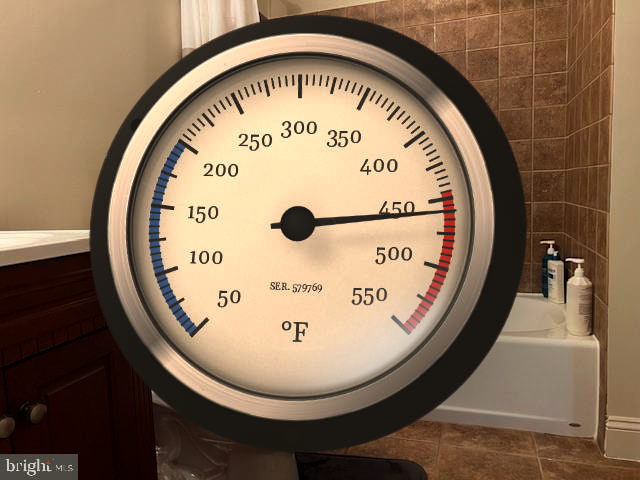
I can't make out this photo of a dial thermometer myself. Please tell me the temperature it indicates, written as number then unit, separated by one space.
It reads 460 °F
